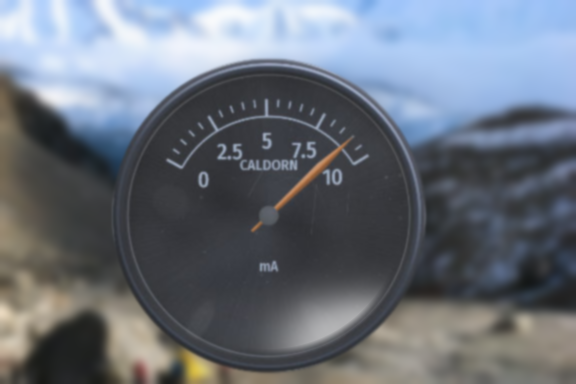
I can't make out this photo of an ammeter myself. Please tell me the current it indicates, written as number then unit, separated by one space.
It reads 9 mA
